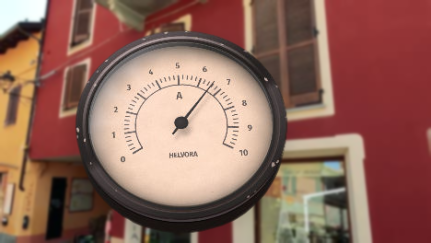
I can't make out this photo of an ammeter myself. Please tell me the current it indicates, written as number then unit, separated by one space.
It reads 6.6 A
